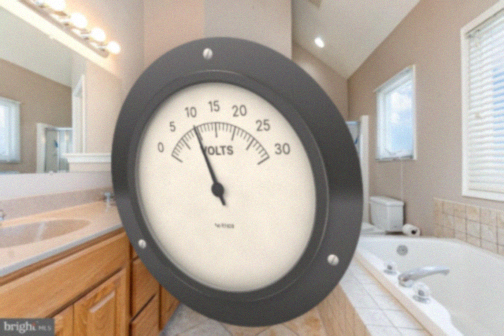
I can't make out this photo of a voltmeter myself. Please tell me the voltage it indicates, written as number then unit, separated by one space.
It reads 10 V
